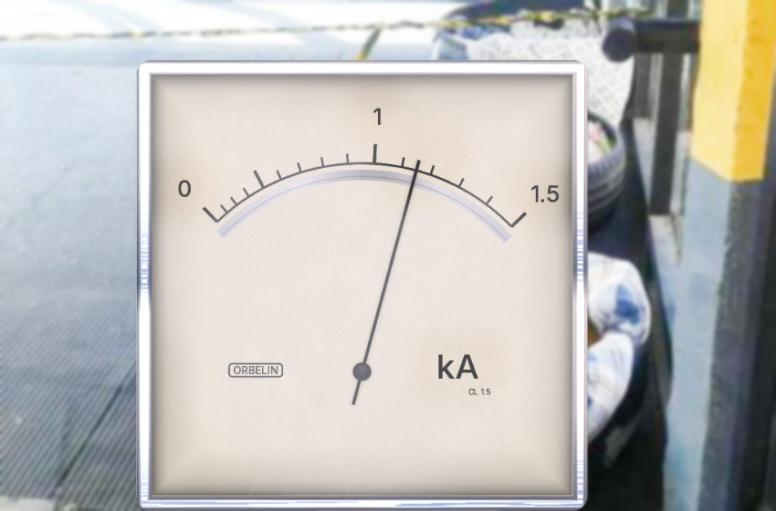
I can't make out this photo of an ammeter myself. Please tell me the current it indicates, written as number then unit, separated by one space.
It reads 1.15 kA
